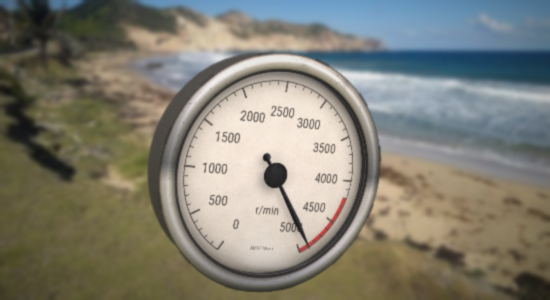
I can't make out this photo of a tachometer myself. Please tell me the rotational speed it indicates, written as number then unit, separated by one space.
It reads 4900 rpm
